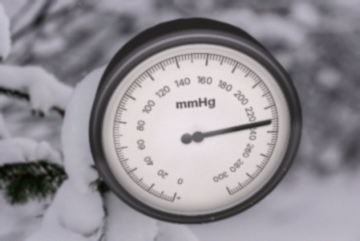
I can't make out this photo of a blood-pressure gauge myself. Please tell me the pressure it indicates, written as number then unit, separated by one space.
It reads 230 mmHg
